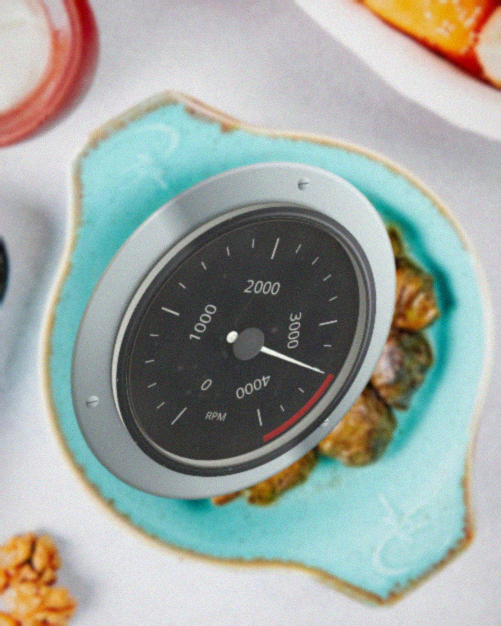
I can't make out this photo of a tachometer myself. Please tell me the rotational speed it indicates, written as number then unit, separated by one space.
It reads 3400 rpm
